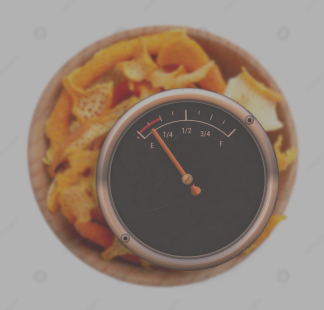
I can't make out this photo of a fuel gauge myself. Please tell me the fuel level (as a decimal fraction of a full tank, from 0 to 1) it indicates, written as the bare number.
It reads 0.125
